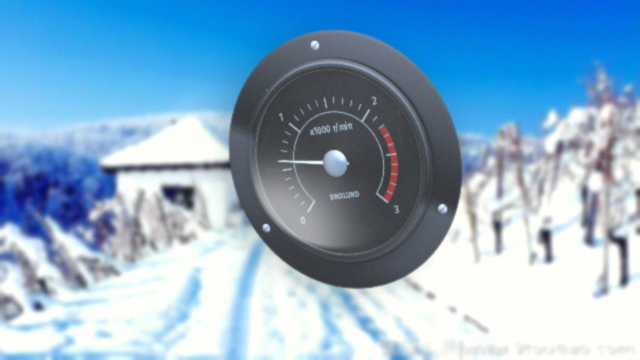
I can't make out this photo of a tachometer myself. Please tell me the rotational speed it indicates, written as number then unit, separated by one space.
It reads 600 rpm
